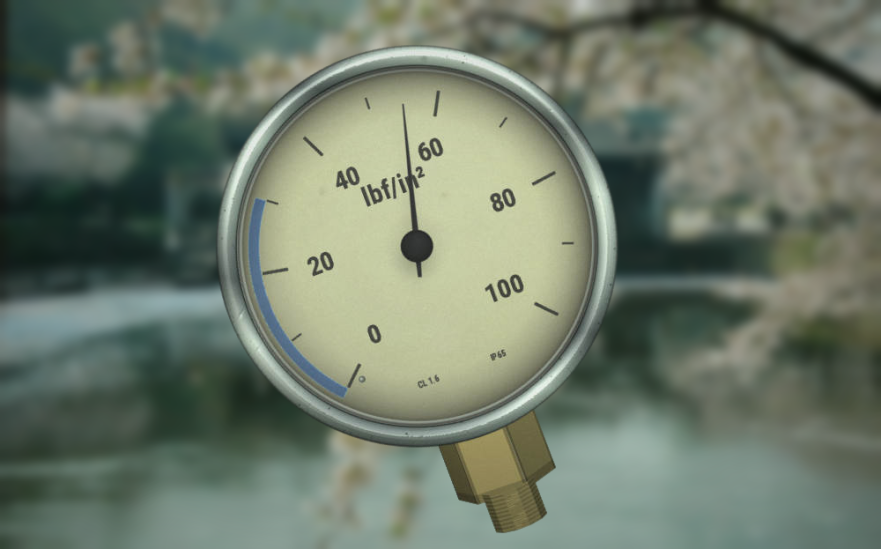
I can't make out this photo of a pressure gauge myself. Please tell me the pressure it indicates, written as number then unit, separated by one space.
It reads 55 psi
